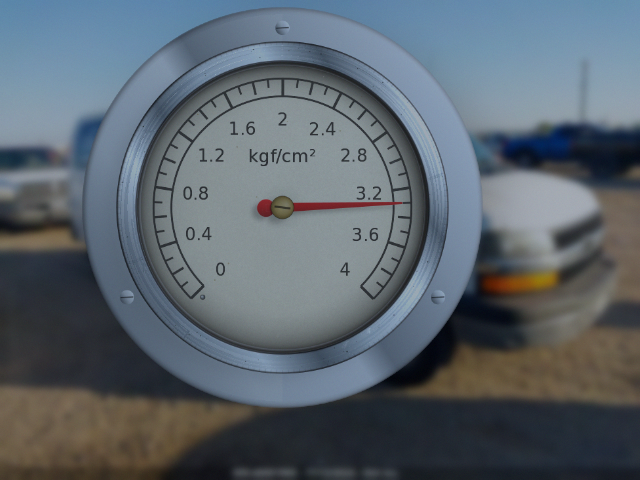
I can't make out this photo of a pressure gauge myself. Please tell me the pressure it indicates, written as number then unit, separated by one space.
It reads 3.3 kg/cm²
